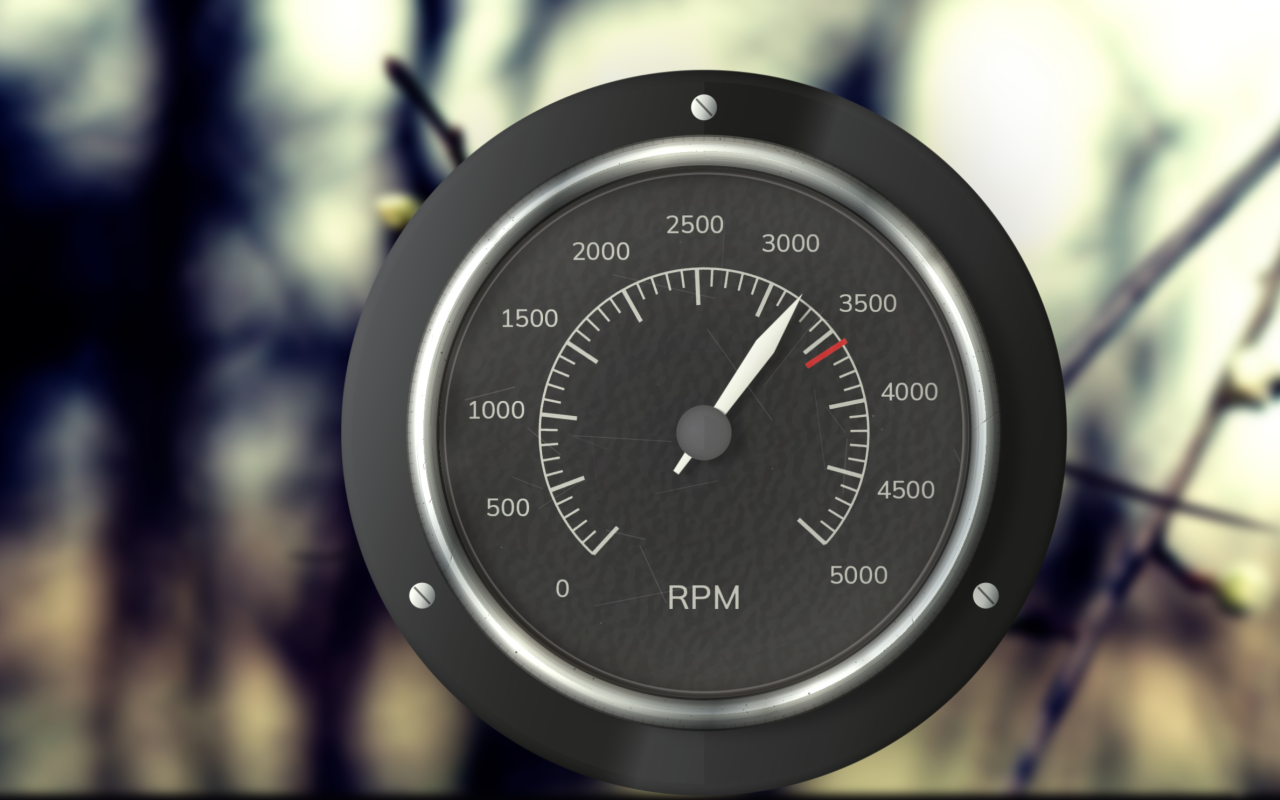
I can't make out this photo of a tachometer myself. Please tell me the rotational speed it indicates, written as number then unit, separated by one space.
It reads 3200 rpm
